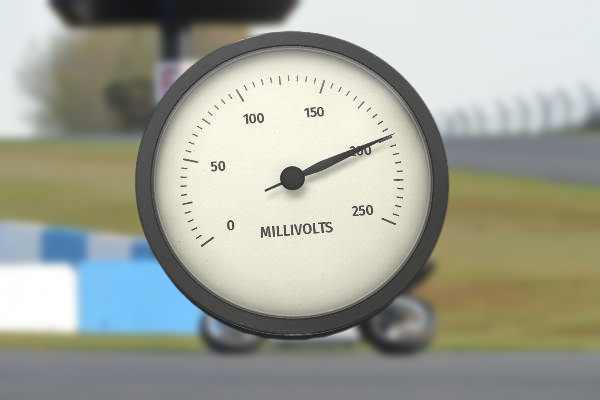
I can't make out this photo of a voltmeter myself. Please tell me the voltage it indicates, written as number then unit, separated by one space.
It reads 200 mV
